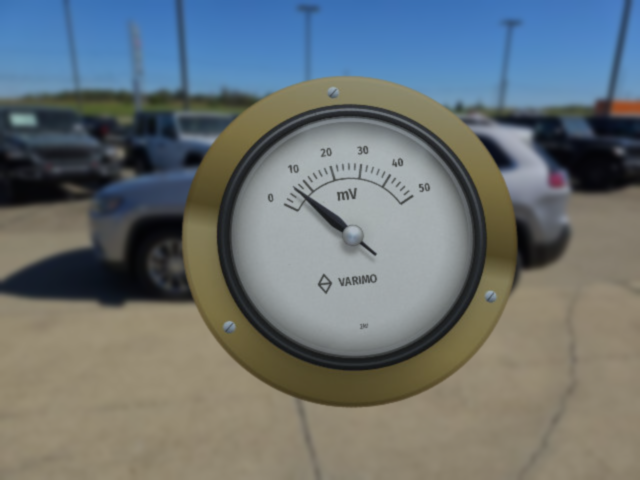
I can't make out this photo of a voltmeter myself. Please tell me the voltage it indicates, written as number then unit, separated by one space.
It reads 6 mV
